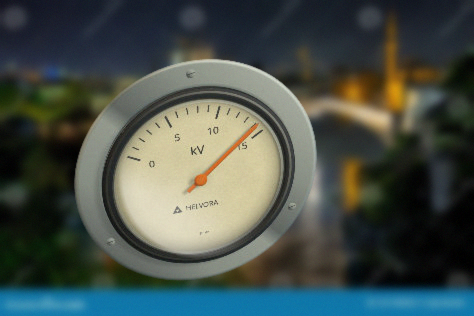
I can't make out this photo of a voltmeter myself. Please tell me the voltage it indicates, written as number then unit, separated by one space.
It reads 14 kV
